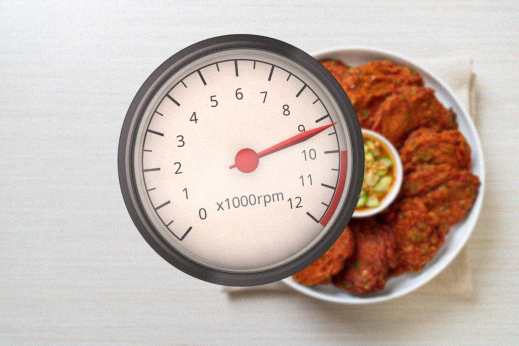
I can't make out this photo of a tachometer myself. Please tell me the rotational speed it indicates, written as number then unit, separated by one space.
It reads 9250 rpm
